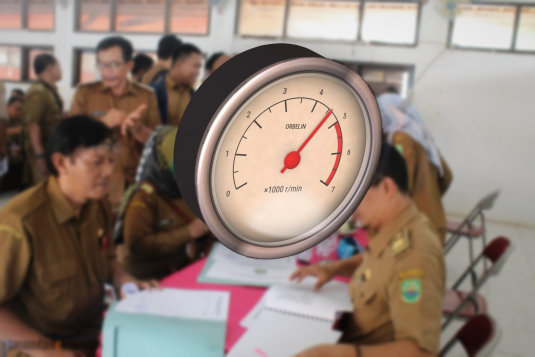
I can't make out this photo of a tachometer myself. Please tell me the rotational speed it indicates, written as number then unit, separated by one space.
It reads 4500 rpm
